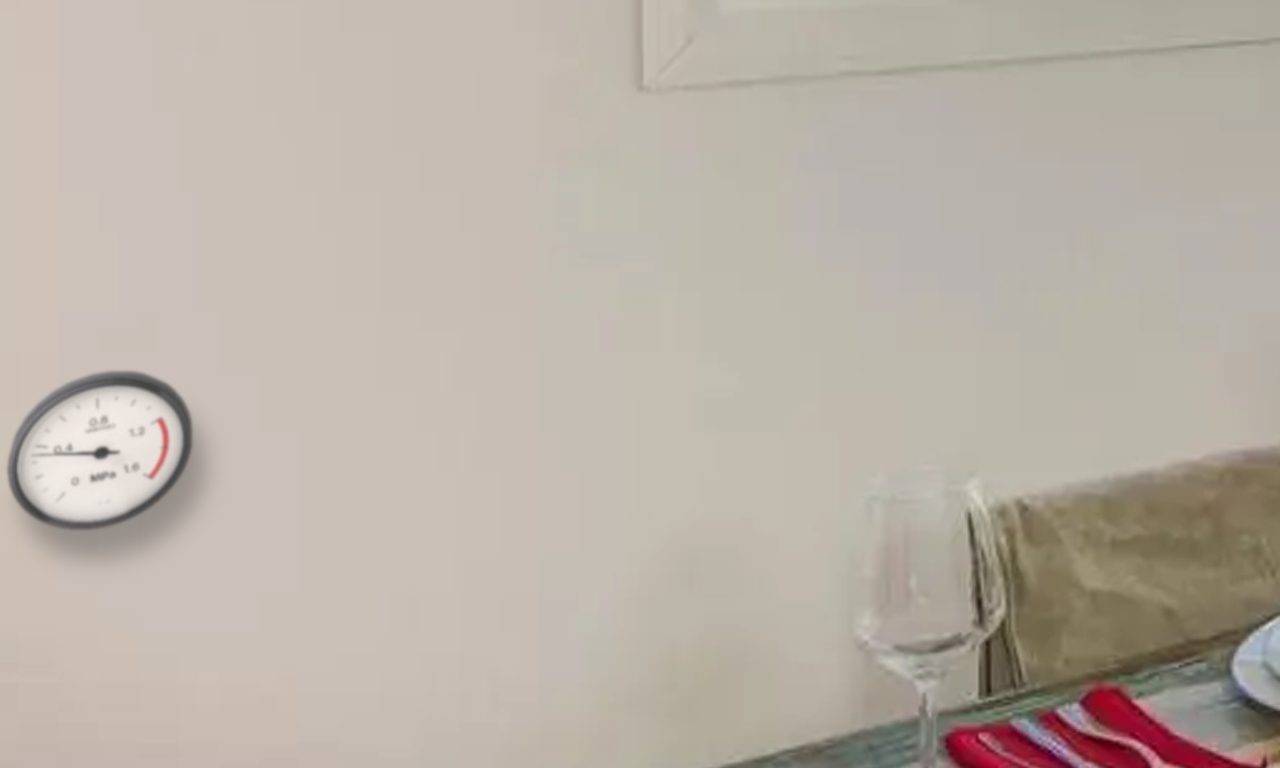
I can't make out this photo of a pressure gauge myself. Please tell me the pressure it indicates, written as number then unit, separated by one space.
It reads 0.35 MPa
